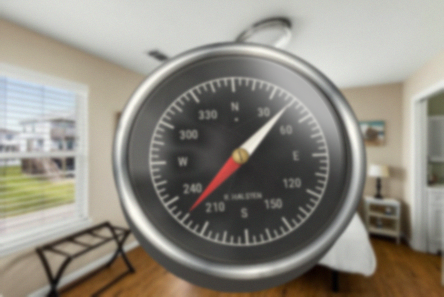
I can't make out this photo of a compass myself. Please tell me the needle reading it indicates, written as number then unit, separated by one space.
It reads 225 °
